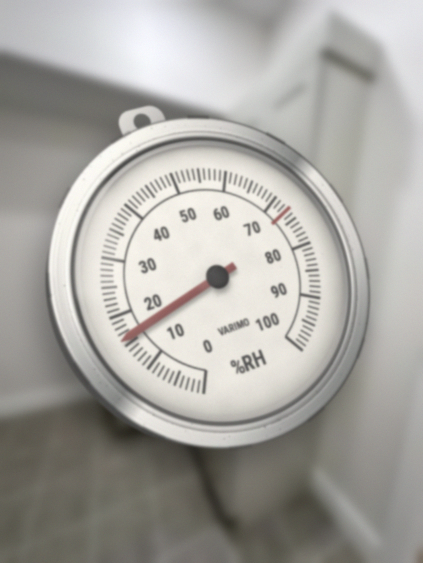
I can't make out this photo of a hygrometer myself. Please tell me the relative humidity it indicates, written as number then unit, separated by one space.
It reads 16 %
